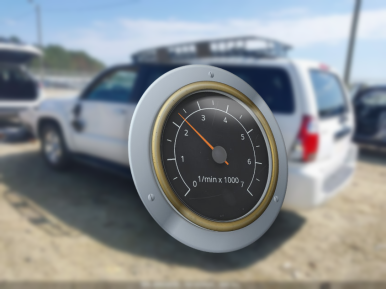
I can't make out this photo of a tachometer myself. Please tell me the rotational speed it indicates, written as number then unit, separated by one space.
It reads 2250 rpm
